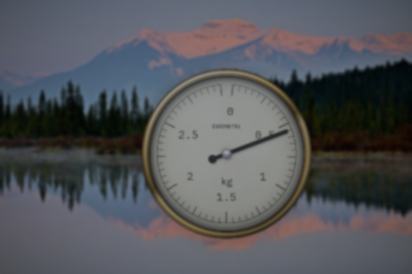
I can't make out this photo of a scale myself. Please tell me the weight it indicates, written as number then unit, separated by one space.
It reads 0.55 kg
